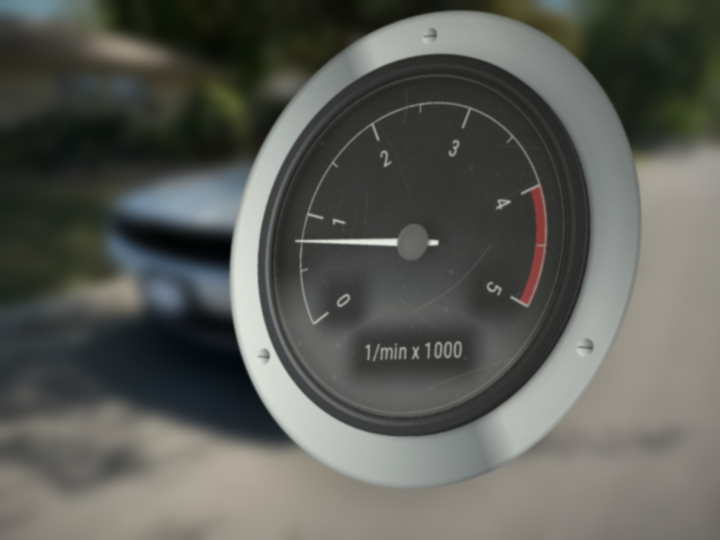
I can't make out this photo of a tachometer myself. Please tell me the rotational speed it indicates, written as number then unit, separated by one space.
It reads 750 rpm
